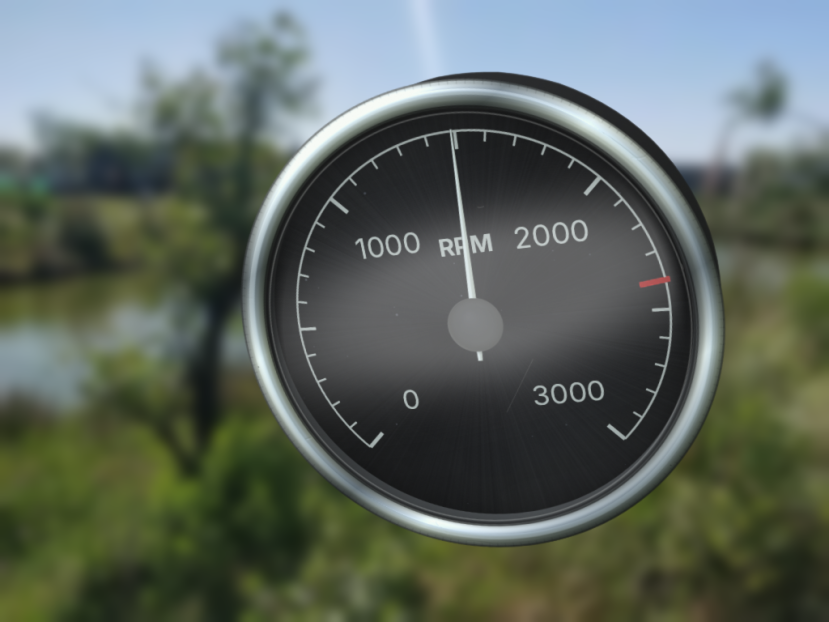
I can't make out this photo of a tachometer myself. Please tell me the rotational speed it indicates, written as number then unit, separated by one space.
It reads 1500 rpm
